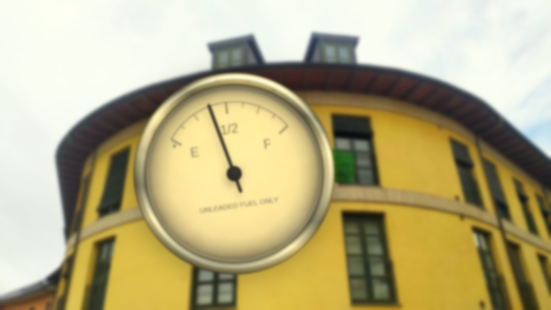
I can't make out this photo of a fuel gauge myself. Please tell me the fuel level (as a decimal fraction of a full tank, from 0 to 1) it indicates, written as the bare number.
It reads 0.375
